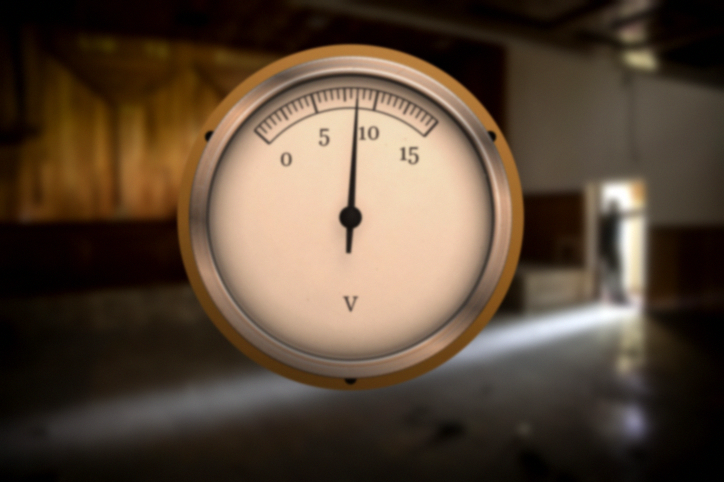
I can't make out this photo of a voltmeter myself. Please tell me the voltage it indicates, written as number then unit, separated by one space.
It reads 8.5 V
